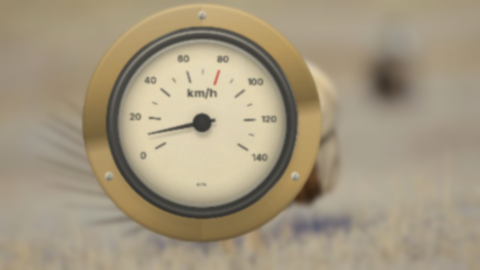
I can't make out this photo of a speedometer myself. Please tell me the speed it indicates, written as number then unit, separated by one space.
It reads 10 km/h
